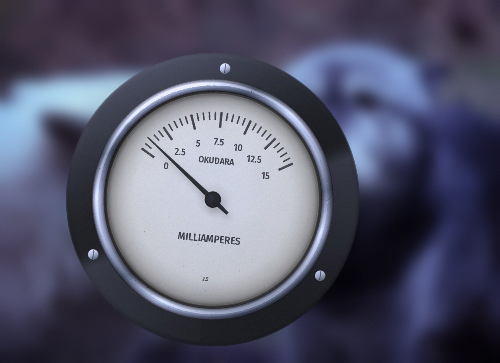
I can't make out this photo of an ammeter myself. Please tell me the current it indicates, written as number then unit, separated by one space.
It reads 1 mA
